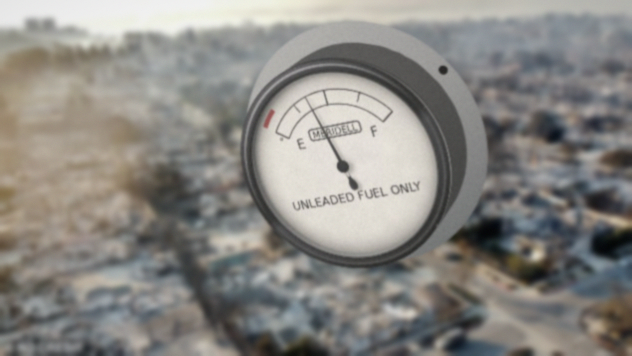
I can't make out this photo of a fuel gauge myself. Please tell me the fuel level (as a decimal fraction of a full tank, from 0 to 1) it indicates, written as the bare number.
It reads 0.375
